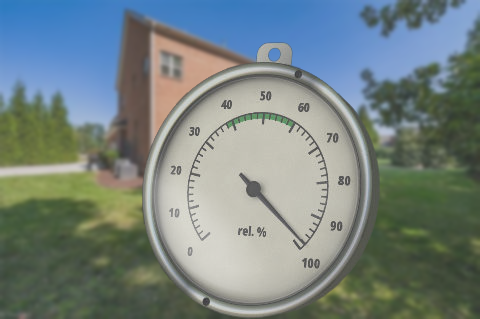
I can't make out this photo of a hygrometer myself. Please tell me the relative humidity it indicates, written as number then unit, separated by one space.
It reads 98 %
